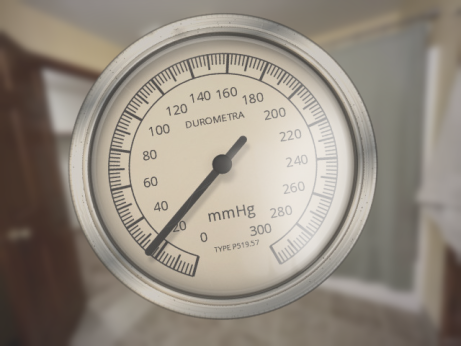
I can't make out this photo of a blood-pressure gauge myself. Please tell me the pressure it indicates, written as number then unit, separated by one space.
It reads 24 mmHg
